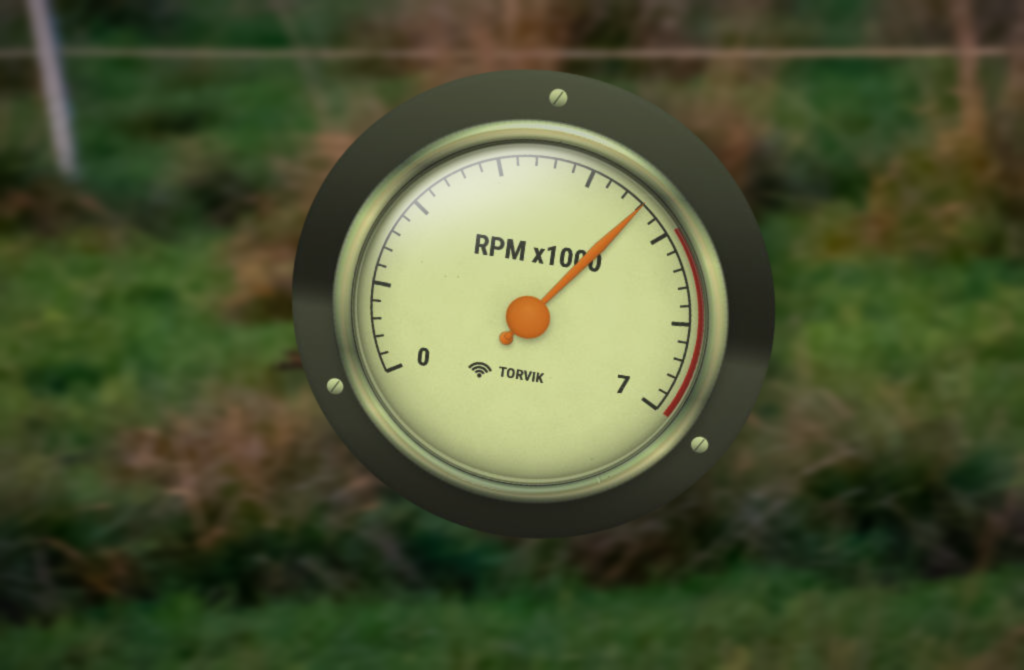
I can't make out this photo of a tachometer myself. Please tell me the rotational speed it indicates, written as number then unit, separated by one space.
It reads 4600 rpm
